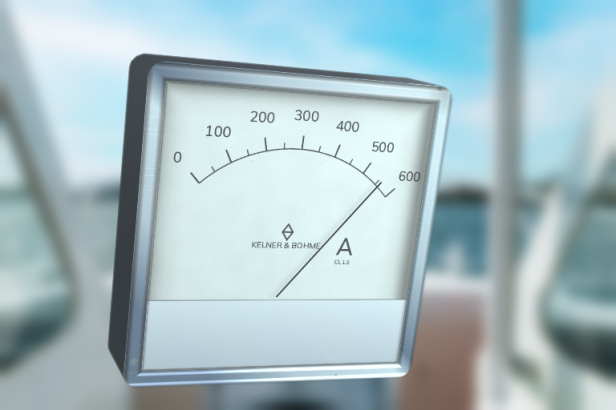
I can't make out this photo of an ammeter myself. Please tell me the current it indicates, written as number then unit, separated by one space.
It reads 550 A
